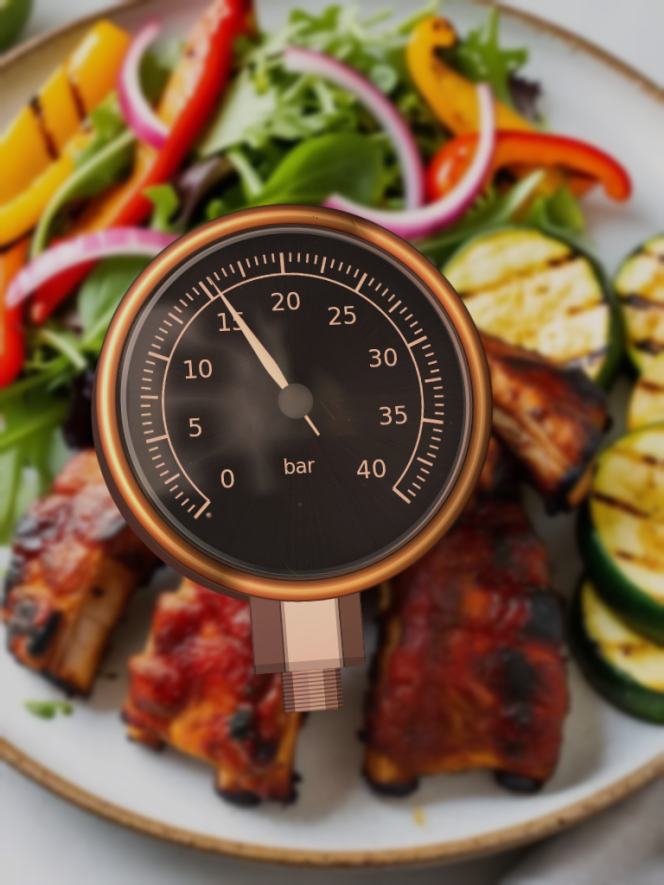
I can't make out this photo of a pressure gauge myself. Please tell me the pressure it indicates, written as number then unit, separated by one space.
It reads 15.5 bar
